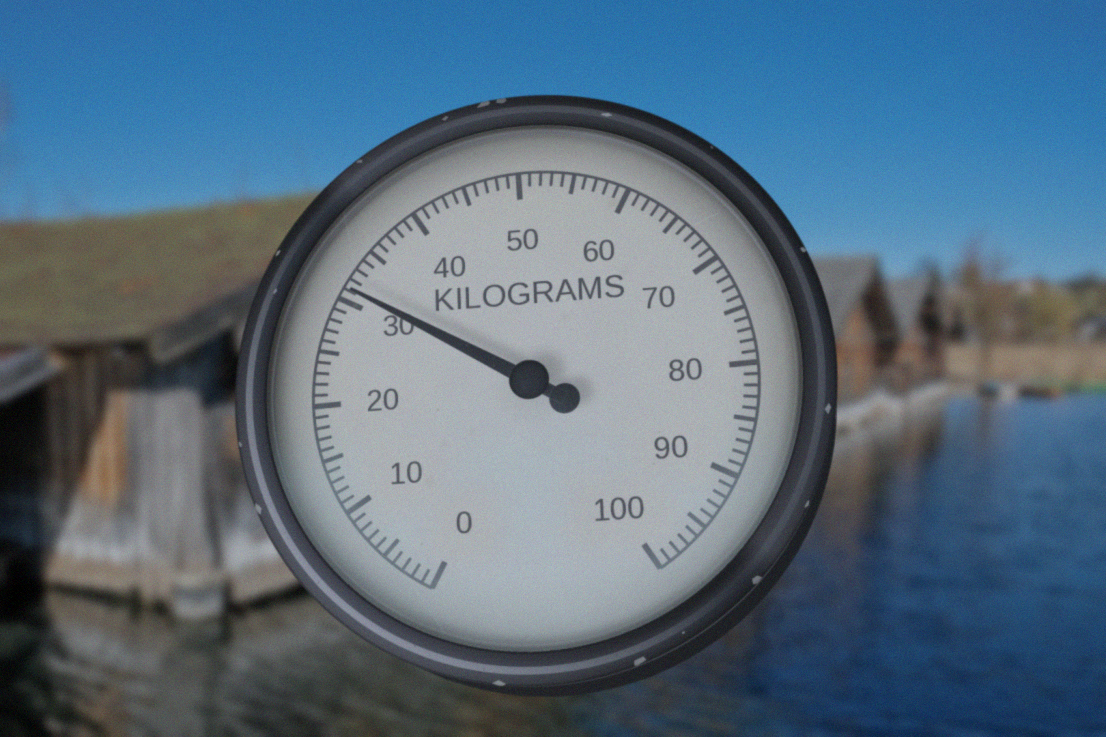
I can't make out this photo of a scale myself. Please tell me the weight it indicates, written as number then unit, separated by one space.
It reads 31 kg
